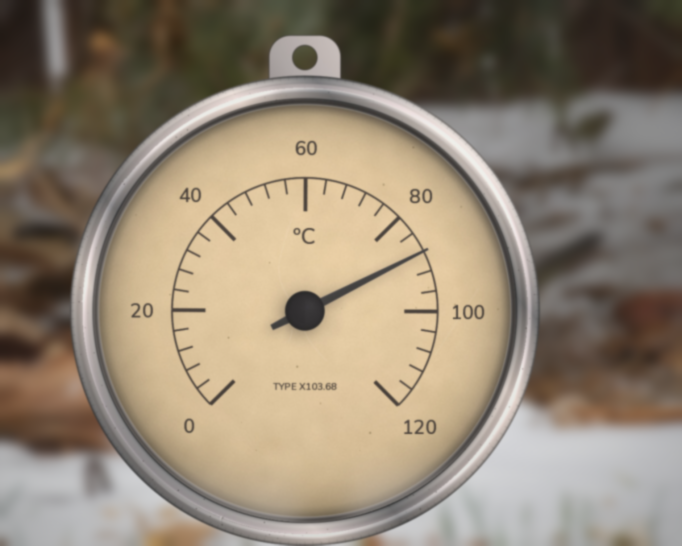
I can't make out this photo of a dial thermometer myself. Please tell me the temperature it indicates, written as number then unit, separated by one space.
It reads 88 °C
